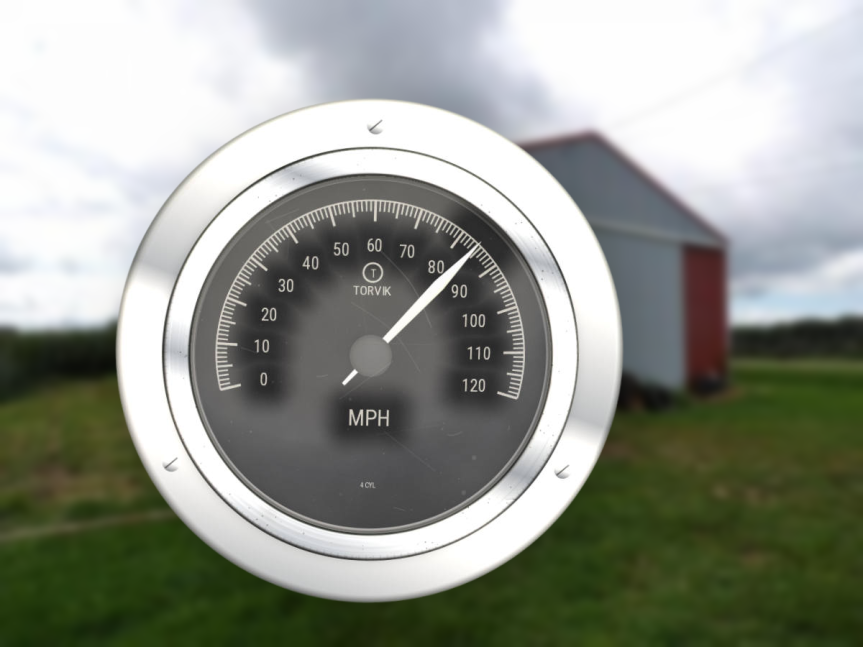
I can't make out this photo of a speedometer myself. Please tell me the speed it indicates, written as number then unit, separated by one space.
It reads 84 mph
